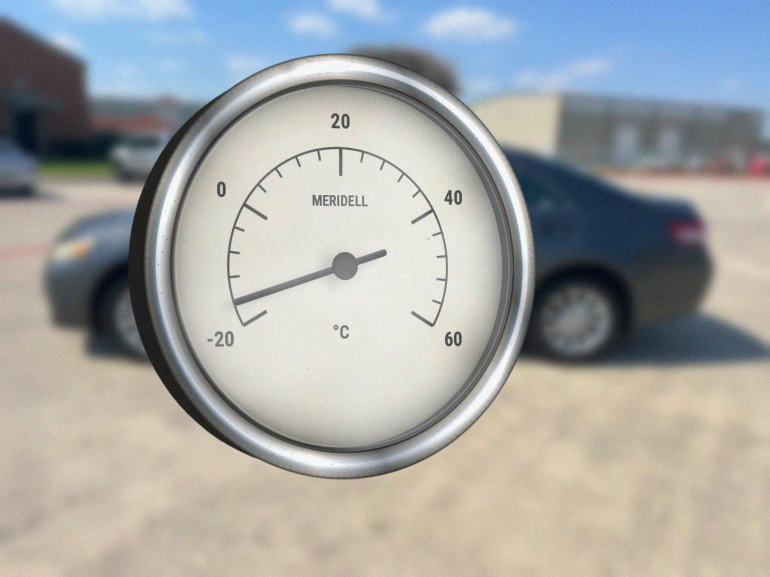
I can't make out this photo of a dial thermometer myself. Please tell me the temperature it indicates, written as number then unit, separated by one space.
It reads -16 °C
